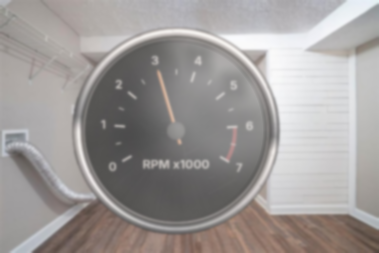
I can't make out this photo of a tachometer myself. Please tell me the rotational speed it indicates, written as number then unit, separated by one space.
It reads 3000 rpm
